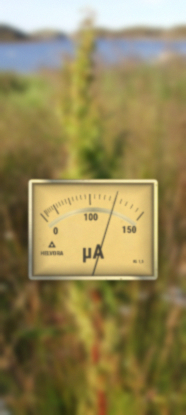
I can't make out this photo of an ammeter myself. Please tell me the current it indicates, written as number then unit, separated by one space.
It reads 125 µA
